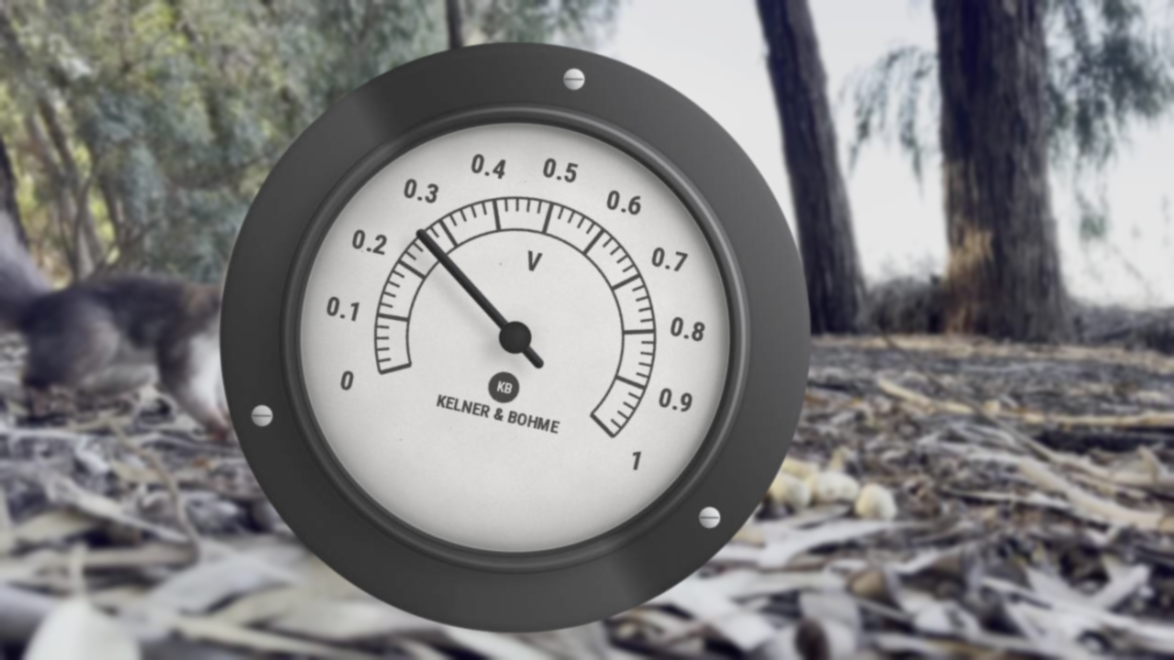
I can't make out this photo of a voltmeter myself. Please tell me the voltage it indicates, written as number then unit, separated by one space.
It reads 0.26 V
